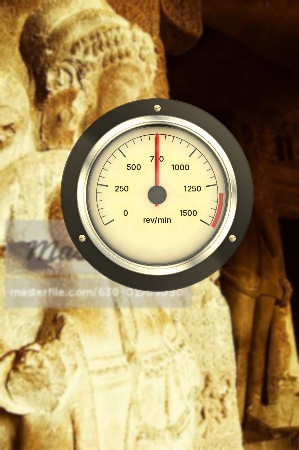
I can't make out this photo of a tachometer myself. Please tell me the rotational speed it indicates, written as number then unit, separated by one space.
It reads 750 rpm
